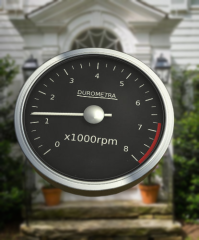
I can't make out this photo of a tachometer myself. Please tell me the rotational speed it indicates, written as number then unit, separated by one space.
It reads 1250 rpm
